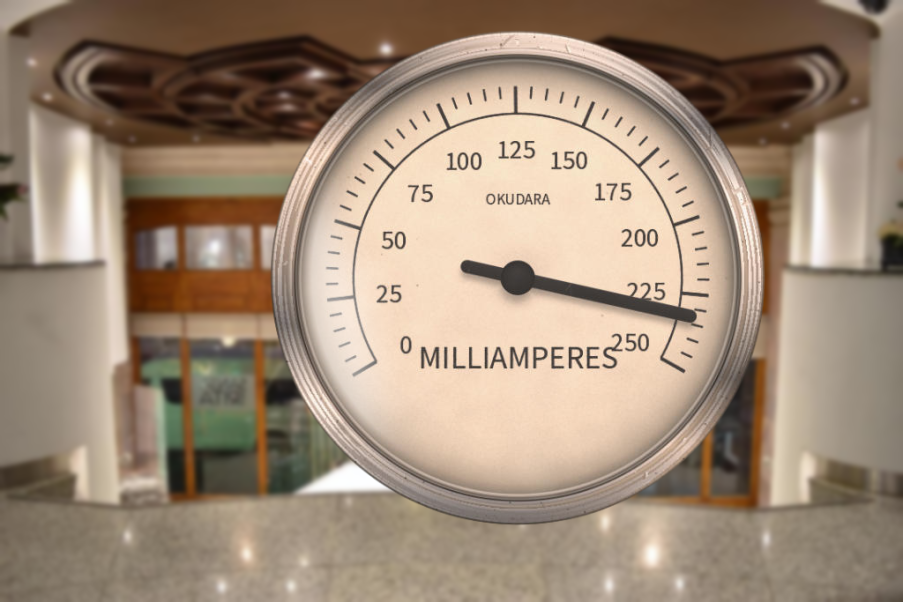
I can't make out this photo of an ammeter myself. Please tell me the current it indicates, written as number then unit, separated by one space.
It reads 232.5 mA
